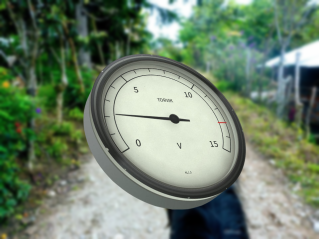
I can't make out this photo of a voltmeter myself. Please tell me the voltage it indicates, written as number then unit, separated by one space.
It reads 2 V
